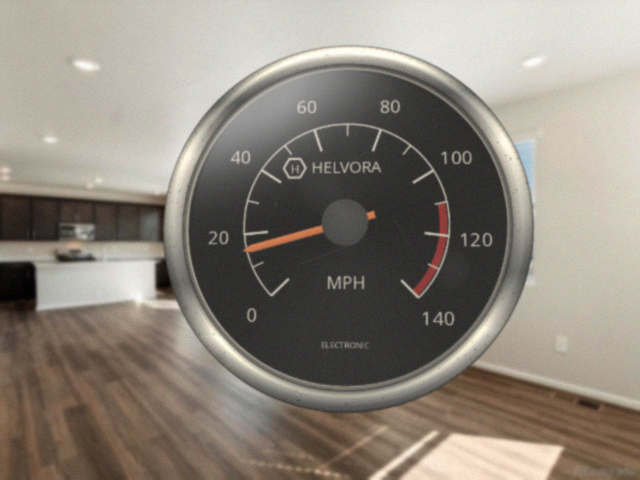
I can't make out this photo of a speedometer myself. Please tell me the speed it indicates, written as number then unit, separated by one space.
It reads 15 mph
